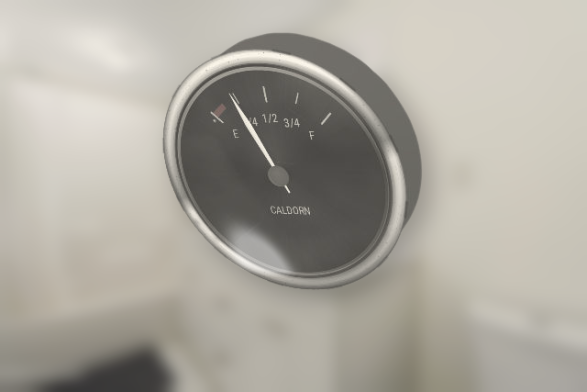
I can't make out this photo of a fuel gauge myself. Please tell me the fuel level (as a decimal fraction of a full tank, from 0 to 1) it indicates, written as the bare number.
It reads 0.25
